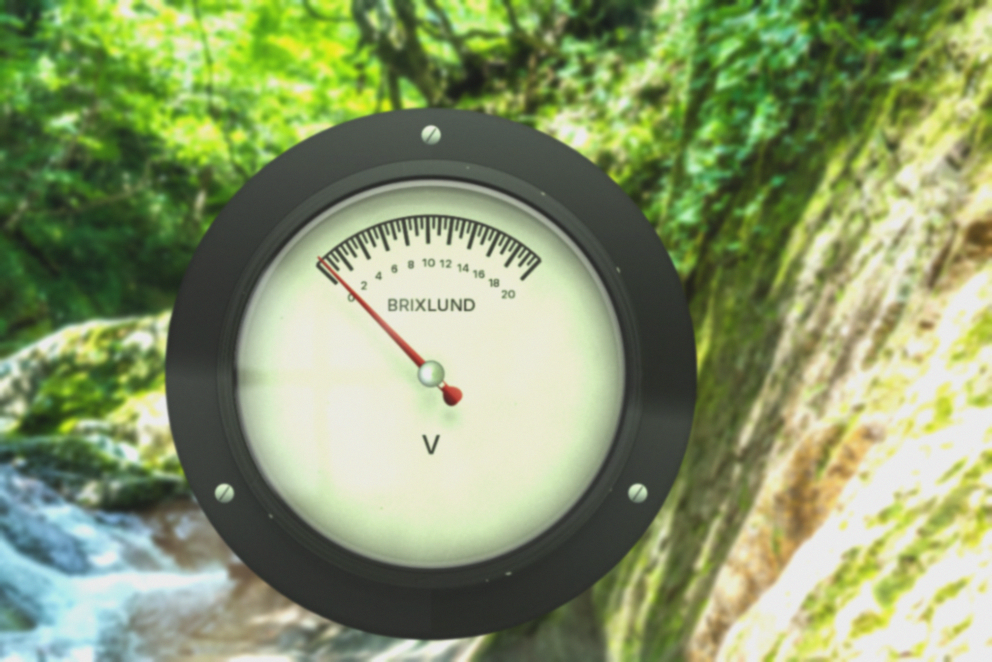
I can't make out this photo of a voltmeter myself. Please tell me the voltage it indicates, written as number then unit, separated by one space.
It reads 0.5 V
